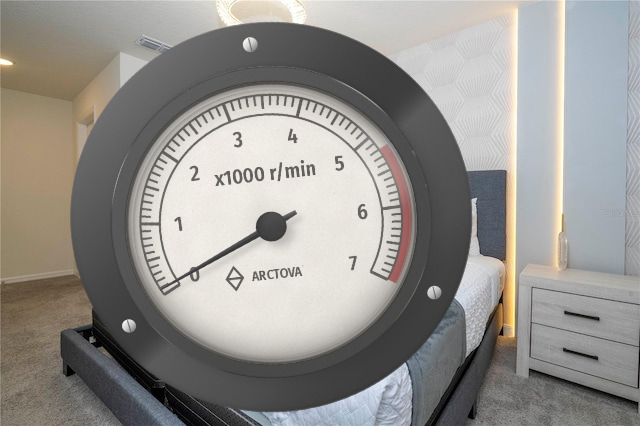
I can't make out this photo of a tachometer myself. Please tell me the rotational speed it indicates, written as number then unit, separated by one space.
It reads 100 rpm
